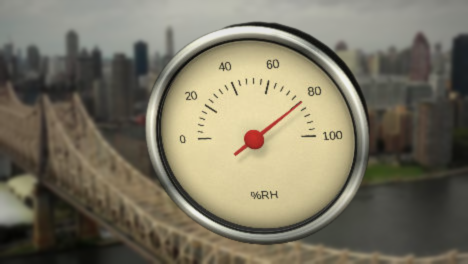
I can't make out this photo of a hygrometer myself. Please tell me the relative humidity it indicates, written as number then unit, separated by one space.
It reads 80 %
